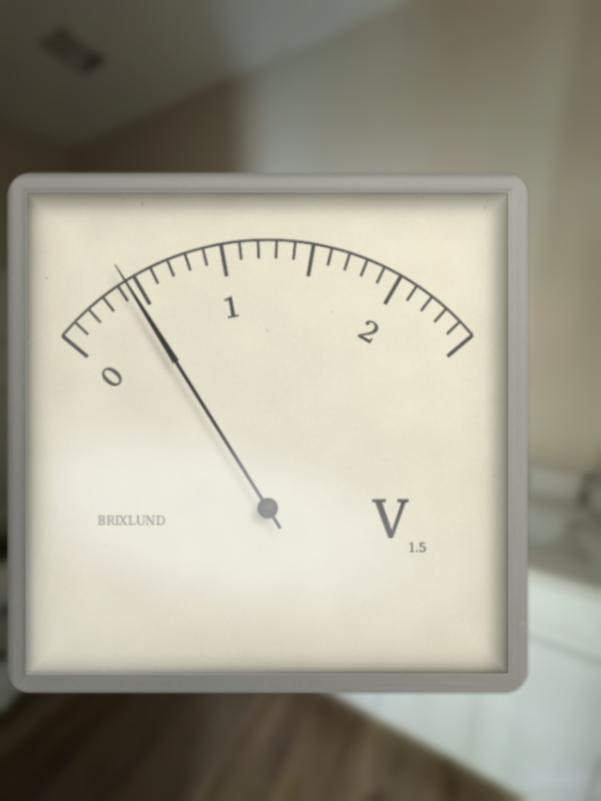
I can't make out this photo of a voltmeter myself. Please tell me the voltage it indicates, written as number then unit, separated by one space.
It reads 0.45 V
